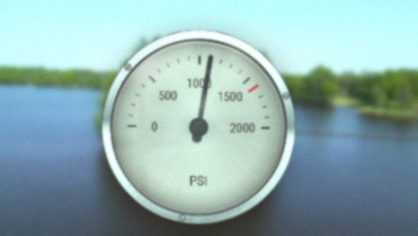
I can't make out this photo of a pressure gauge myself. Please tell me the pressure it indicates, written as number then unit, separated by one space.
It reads 1100 psi
